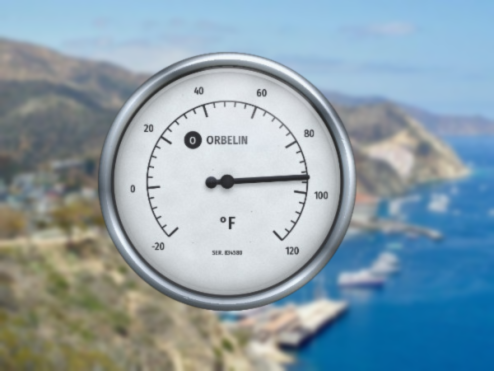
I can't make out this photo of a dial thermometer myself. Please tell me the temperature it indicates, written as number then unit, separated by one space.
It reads 94 °F
